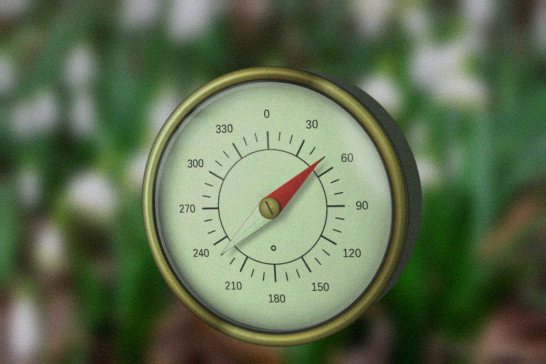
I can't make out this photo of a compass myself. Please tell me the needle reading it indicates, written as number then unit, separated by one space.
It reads 50 °
